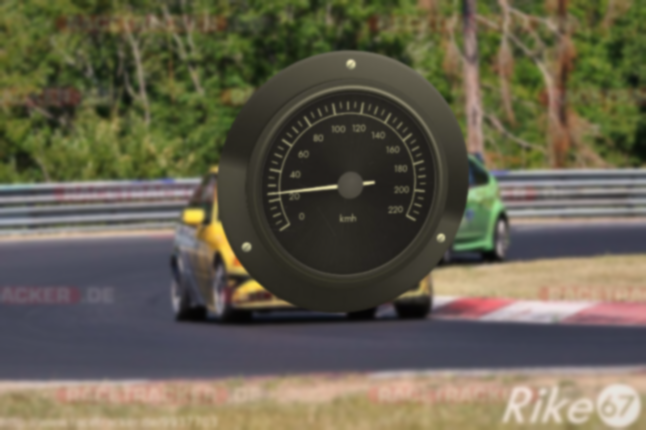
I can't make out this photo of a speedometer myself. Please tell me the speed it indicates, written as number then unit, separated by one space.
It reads 25 km/h
